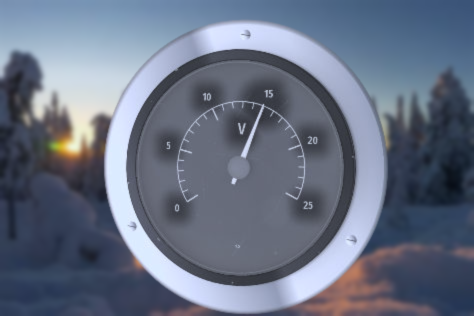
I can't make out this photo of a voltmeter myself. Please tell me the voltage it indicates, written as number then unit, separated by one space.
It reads 15 V
